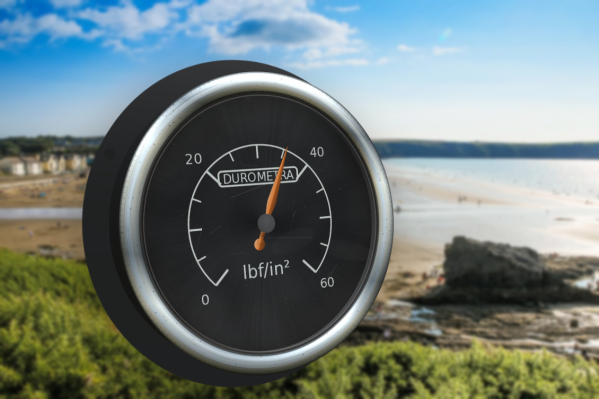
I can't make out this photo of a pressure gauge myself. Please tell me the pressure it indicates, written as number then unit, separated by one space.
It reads 35 psi
